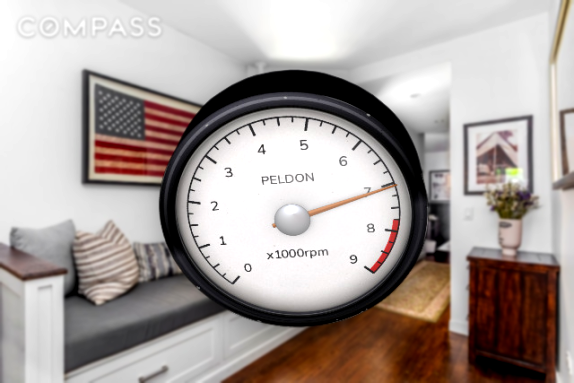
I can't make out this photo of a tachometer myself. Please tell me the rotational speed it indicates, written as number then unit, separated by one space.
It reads 7000 rpm
